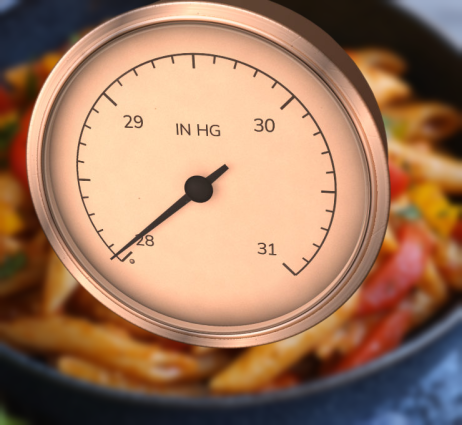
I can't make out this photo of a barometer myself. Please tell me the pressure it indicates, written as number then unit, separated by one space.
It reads 28.05 inHg
